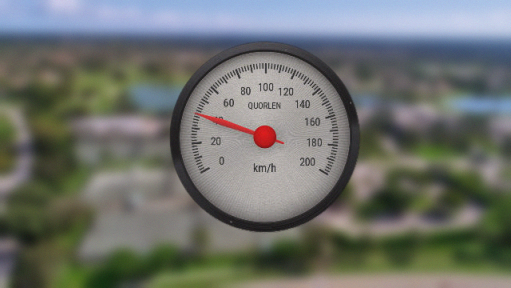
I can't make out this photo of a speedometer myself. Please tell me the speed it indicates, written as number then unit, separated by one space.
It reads 40 km/h
